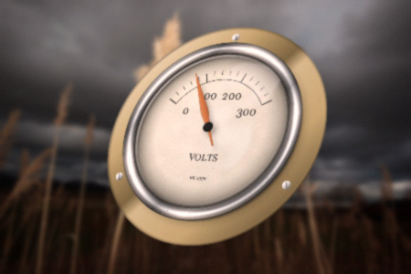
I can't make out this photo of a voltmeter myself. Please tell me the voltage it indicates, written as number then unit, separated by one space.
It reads 80 V
